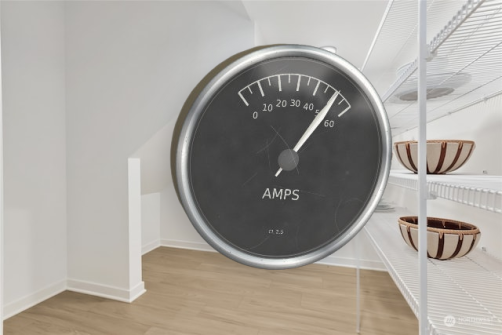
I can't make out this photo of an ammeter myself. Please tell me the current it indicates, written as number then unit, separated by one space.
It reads 50 A
